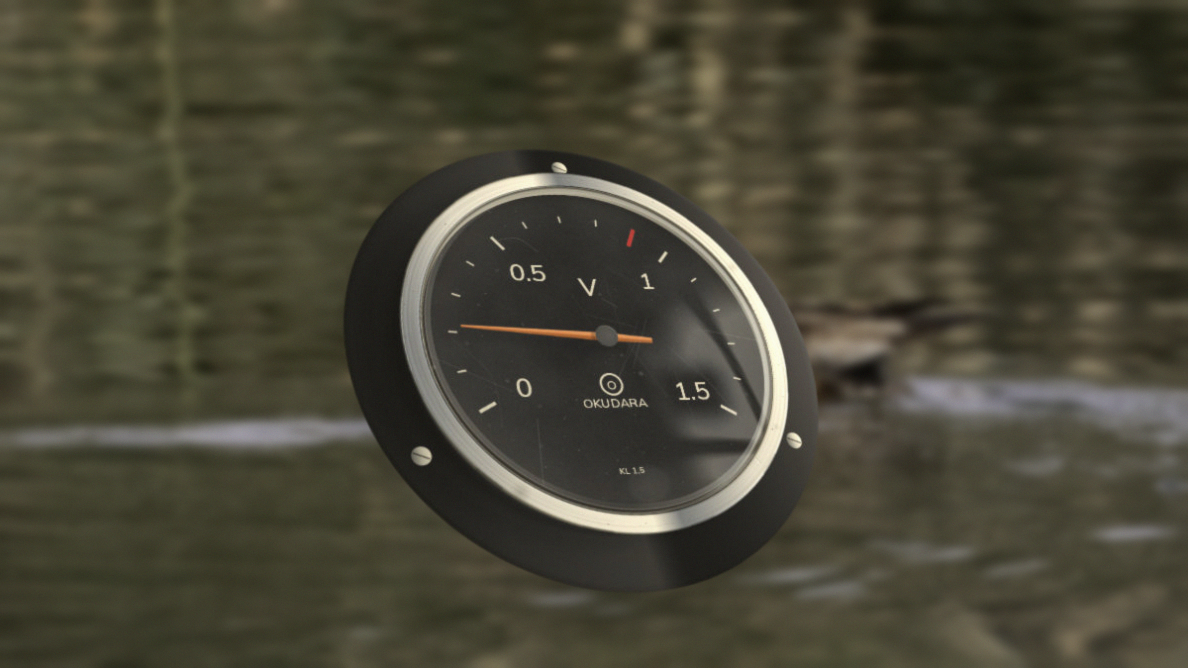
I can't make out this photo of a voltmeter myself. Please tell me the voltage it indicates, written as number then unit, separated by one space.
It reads 0.2 V
